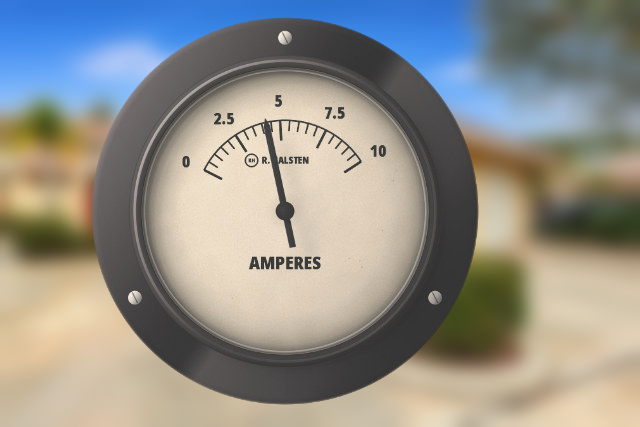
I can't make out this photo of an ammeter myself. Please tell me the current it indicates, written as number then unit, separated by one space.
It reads 4.25 A
